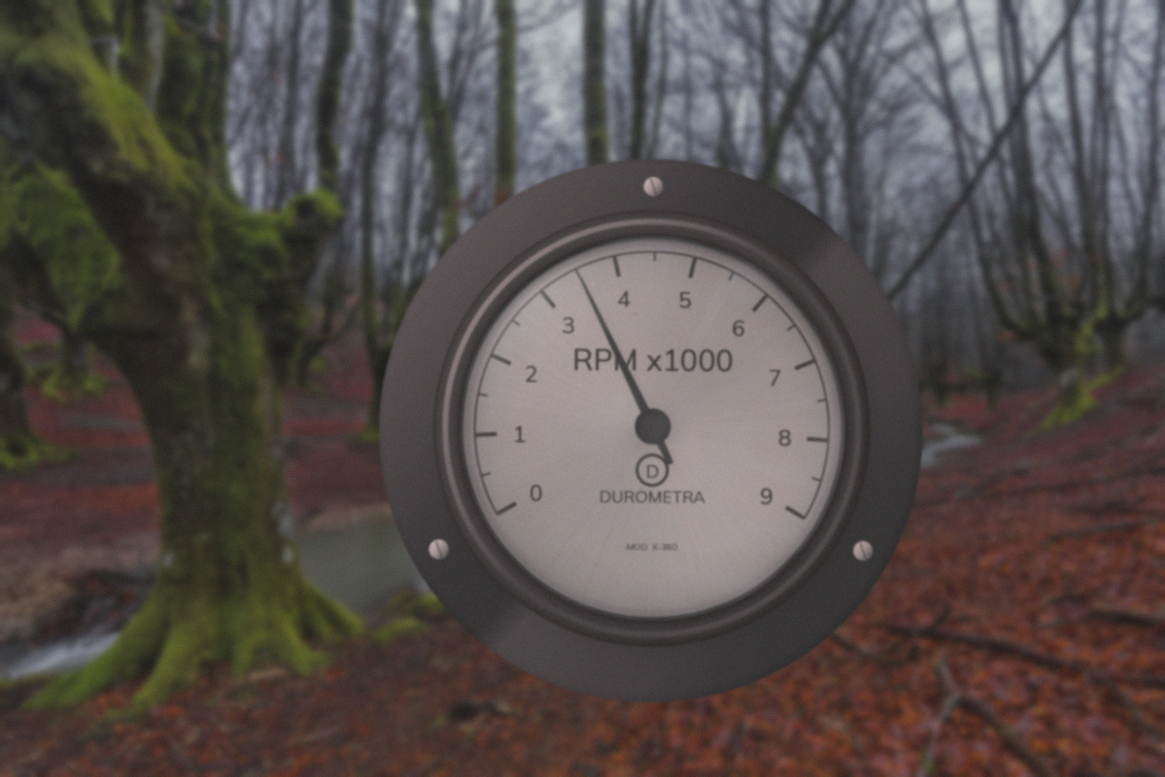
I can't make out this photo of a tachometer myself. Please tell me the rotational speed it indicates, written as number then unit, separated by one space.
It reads 3500 rpm
